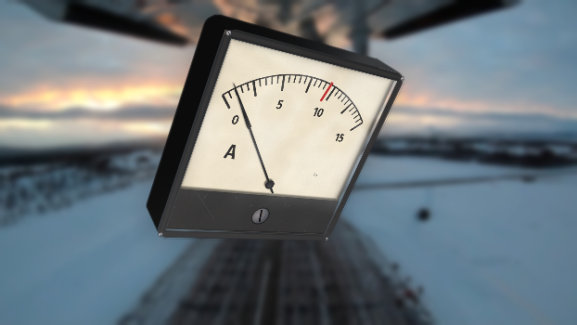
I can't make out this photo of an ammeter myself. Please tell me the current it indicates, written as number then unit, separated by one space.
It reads 1 A
